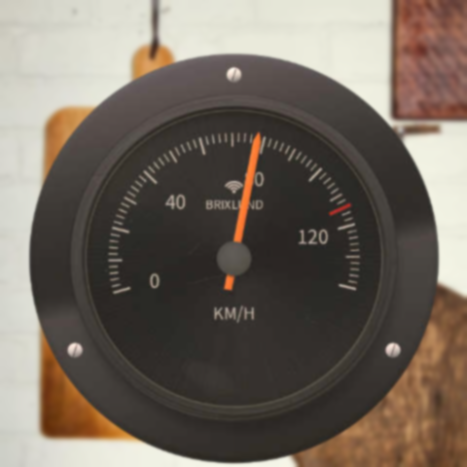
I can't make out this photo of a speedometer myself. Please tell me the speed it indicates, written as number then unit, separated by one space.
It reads 78 km/h
